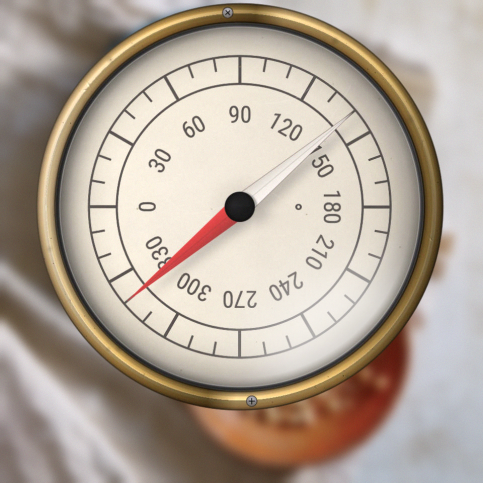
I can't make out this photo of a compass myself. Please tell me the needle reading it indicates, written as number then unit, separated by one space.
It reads 320 °
